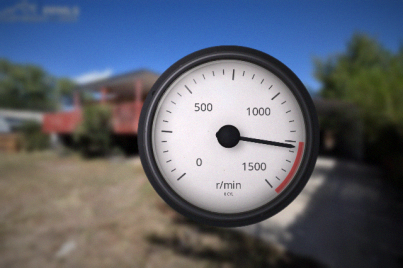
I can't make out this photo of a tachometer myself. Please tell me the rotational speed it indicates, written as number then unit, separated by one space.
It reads 1275 rpm
